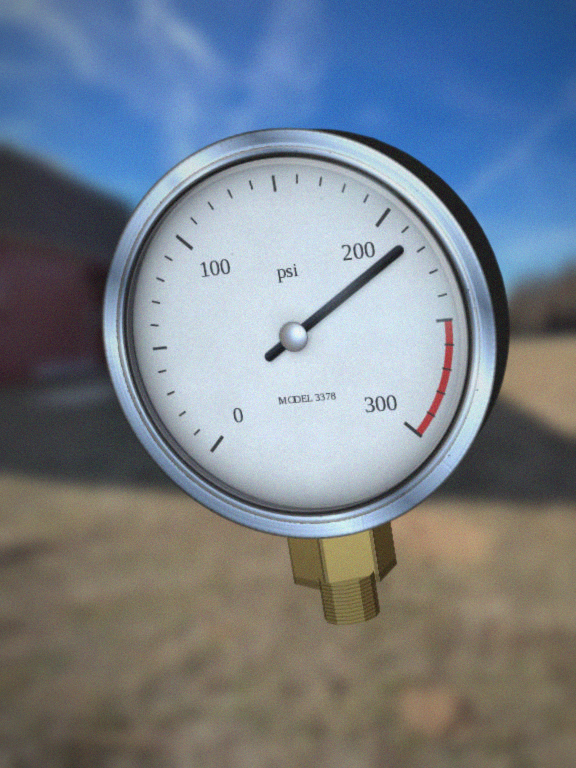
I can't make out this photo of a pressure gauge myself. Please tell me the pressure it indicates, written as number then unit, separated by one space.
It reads 215 psi
